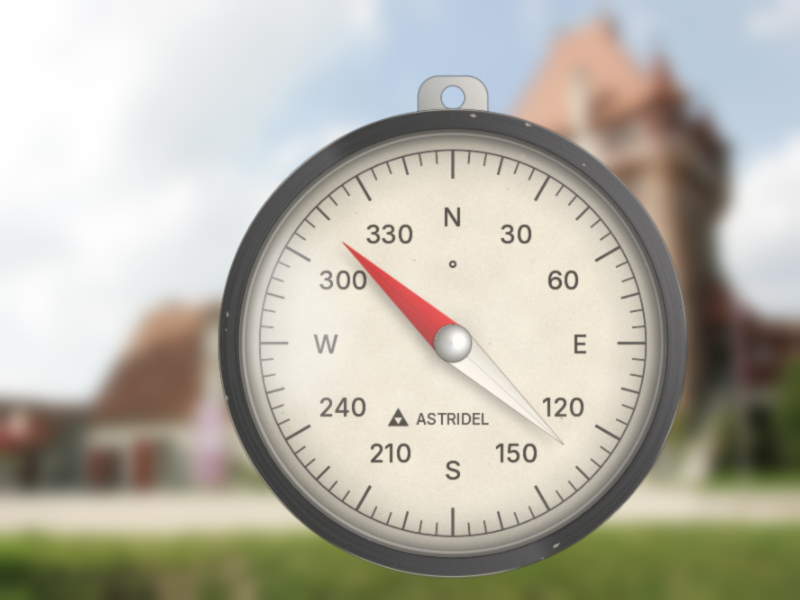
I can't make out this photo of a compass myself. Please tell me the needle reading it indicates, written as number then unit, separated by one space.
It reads 312.5 °
